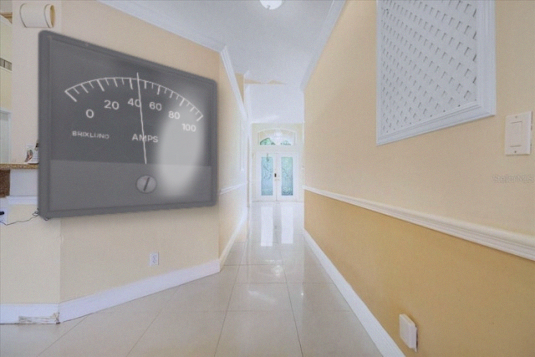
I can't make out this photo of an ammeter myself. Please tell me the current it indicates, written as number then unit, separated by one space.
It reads 45 A
